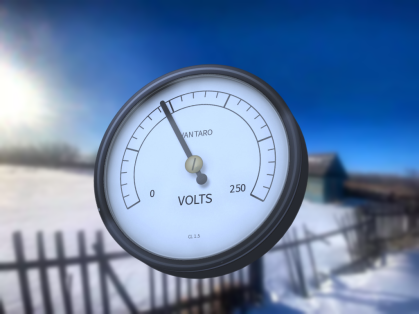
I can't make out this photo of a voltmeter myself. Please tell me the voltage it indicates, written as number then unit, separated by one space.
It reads 95 V
